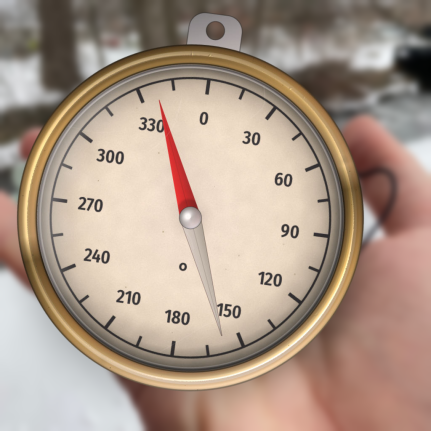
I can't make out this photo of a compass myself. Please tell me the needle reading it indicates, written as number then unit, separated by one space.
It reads 337.5 °
